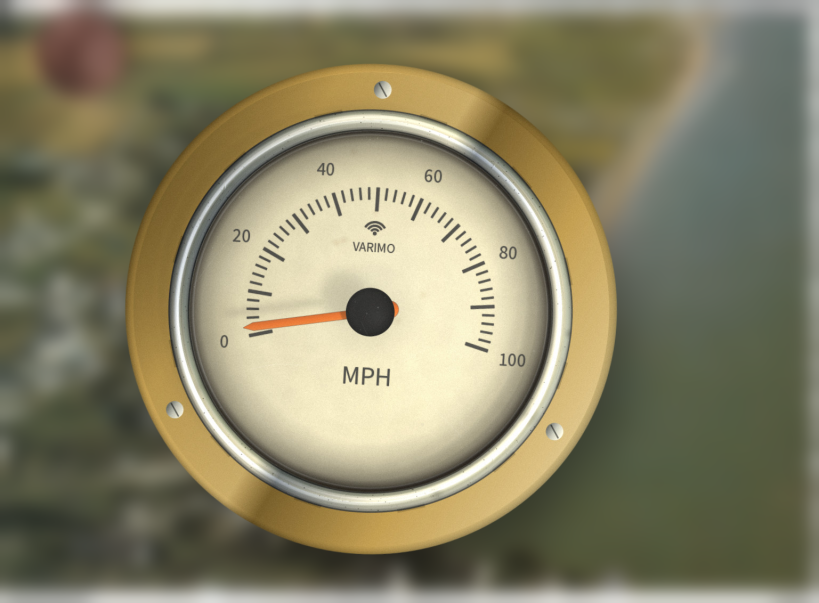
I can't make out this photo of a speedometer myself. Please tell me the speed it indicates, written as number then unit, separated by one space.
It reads 2 mph
